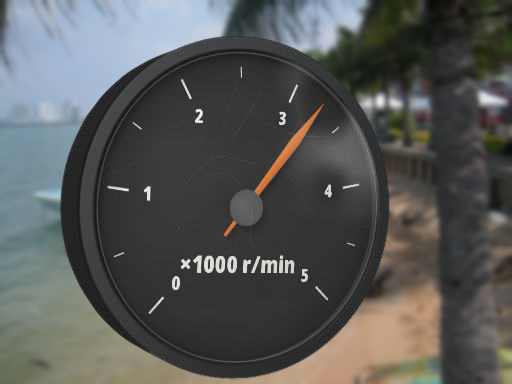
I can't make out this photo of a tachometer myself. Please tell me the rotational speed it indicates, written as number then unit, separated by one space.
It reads 3250 rpm
